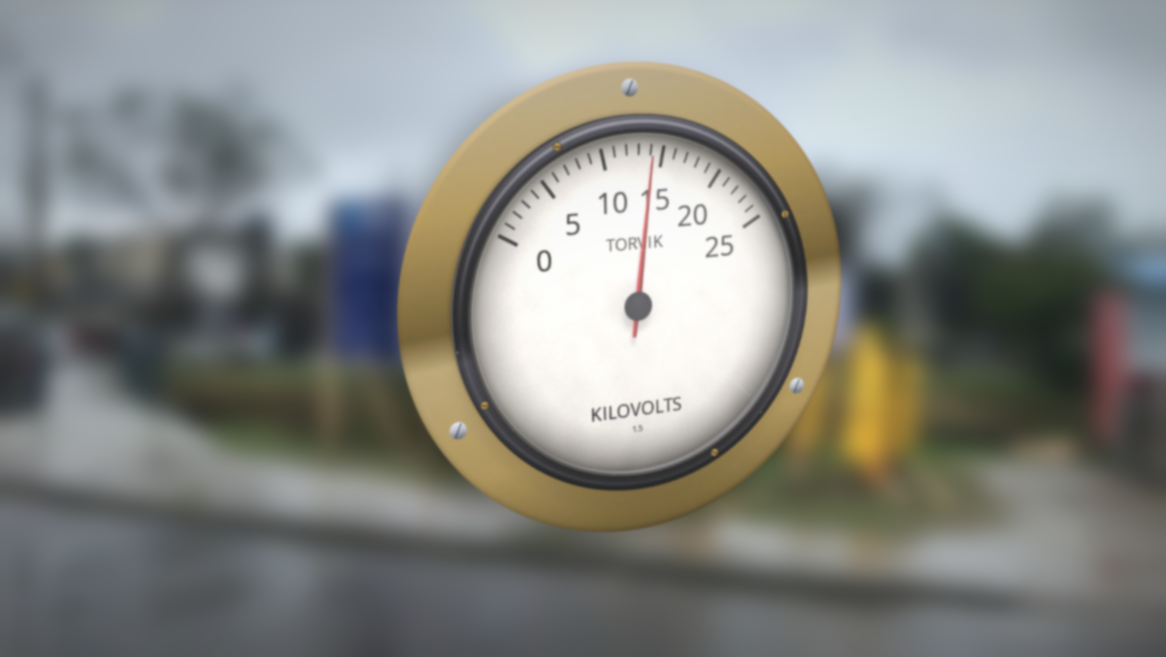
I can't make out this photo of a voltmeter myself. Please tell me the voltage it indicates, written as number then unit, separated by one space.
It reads 14 kV
